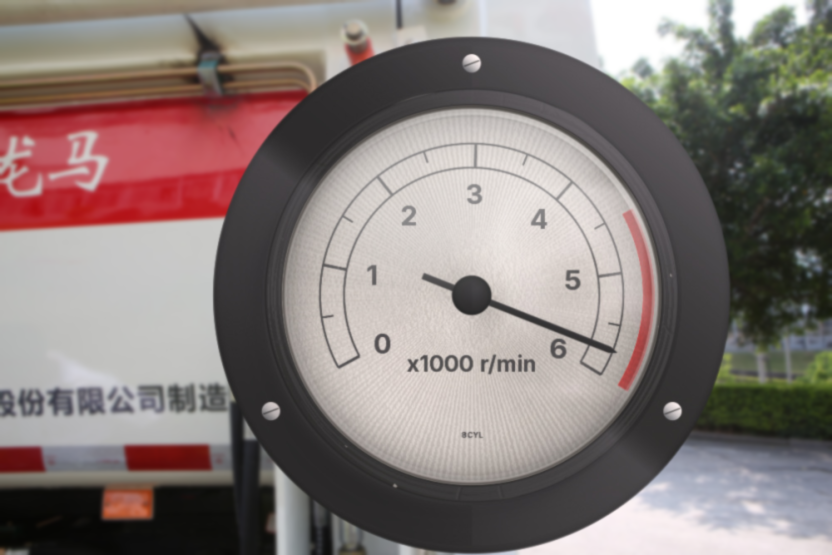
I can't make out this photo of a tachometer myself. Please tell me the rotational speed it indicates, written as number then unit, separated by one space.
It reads 5750 rpm
